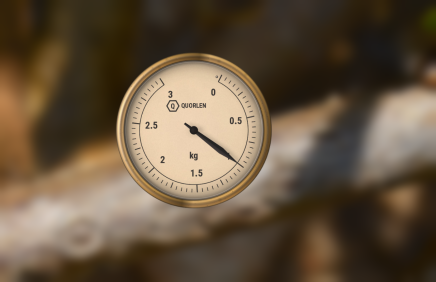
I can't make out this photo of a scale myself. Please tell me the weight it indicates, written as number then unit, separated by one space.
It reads 1 kg
